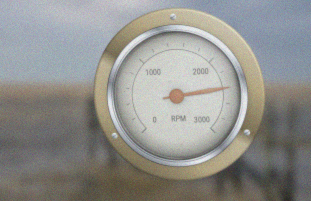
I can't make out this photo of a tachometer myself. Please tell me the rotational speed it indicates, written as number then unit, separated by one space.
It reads 2400 rpm
